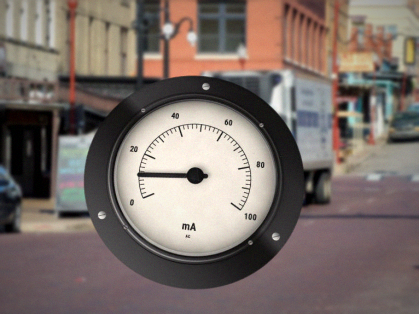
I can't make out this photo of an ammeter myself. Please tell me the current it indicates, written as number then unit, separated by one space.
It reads 10 mA
